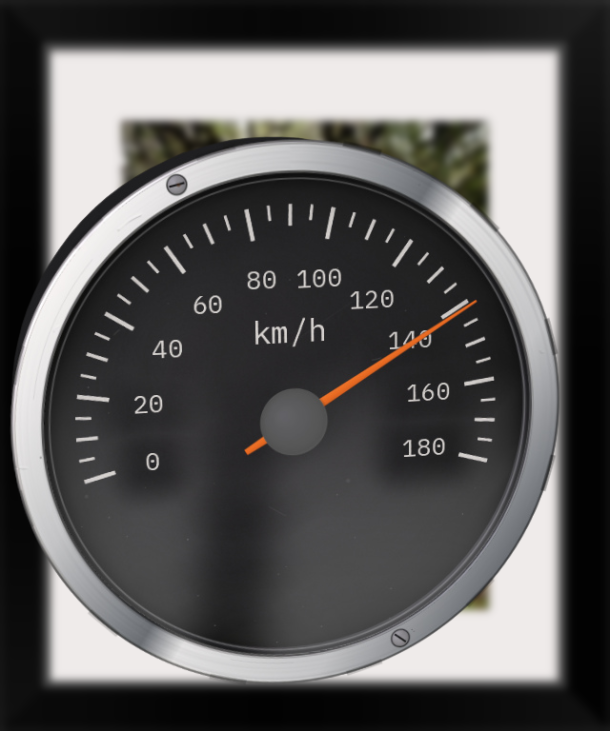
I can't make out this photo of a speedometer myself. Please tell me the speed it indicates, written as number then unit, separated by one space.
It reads 140 km/h
